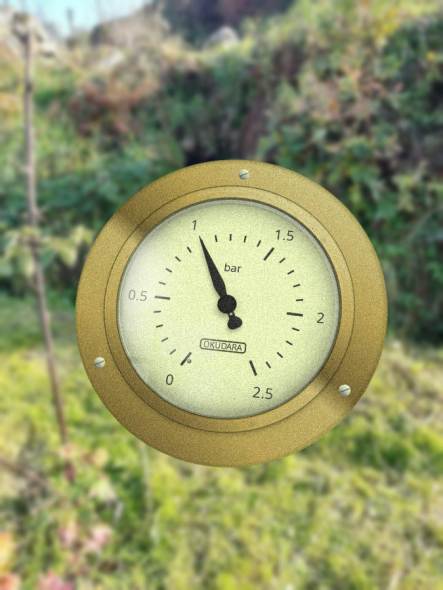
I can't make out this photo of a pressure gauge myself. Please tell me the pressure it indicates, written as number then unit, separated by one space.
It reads 1 bar
